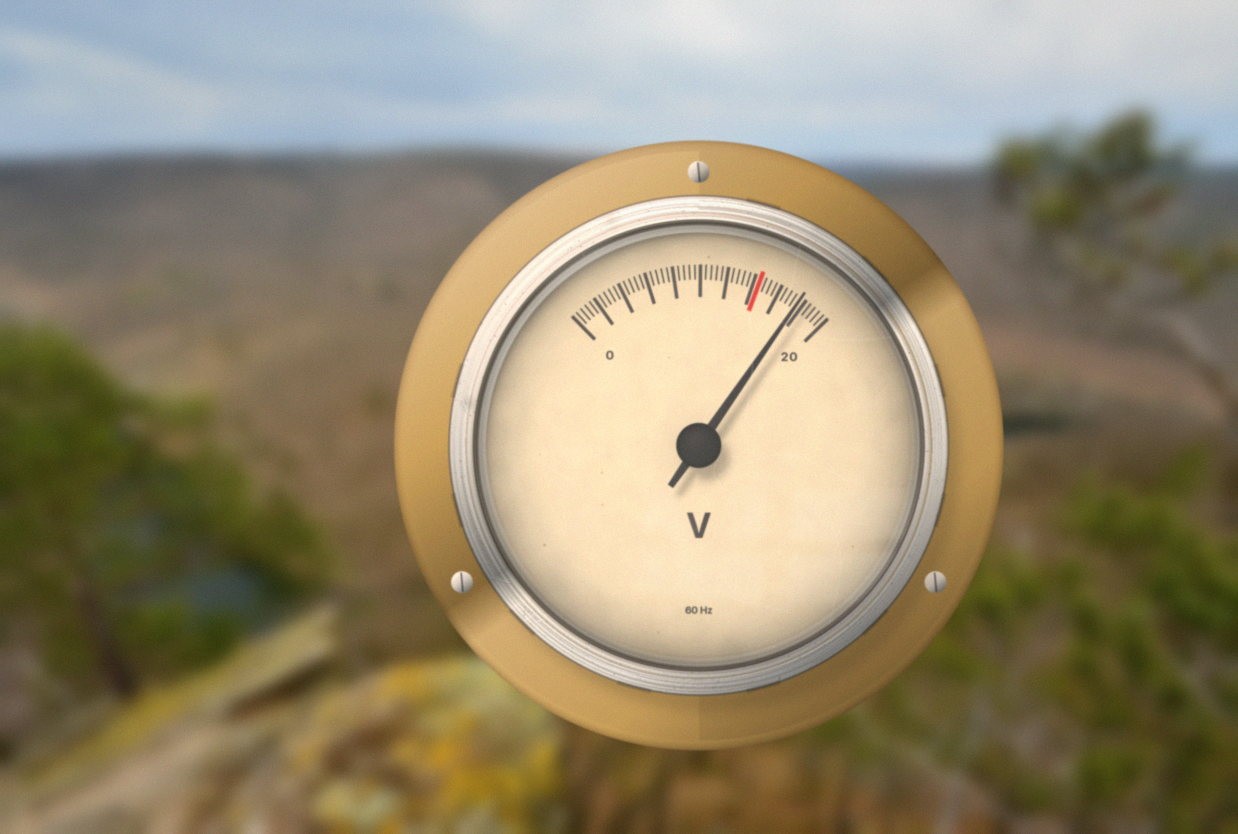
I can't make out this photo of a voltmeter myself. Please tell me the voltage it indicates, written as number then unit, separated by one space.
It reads 17.6 V
